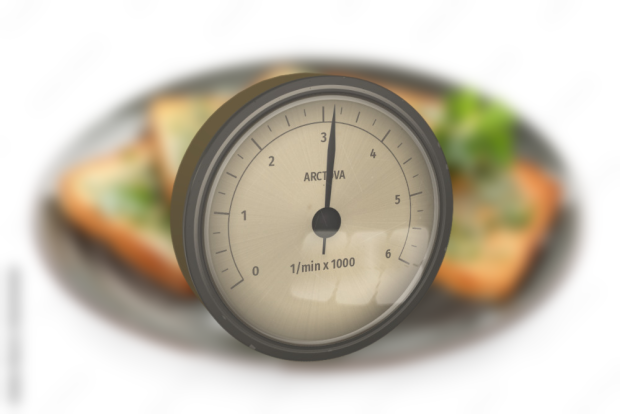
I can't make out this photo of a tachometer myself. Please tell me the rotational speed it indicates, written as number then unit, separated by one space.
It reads 3125 rpm
